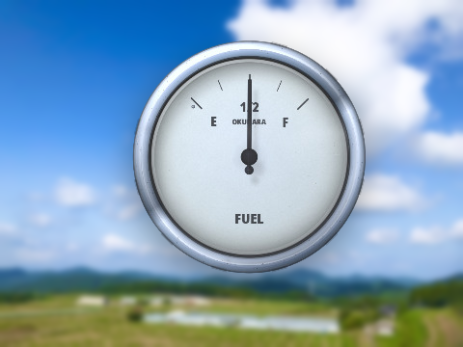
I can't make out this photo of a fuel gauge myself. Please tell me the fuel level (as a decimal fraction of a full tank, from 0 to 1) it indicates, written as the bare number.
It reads 0.5
